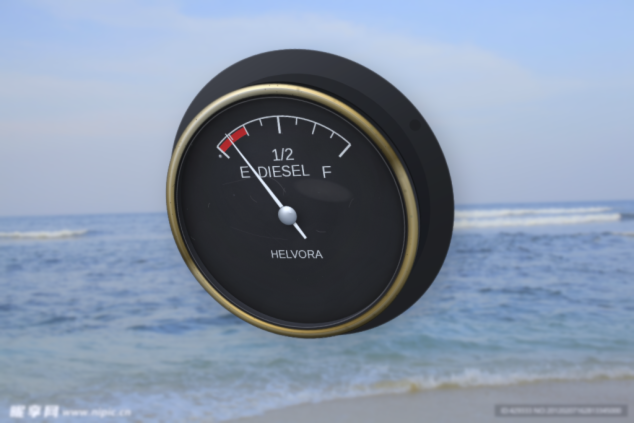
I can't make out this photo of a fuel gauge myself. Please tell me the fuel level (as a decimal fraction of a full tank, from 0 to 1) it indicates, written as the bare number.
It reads 0.125
